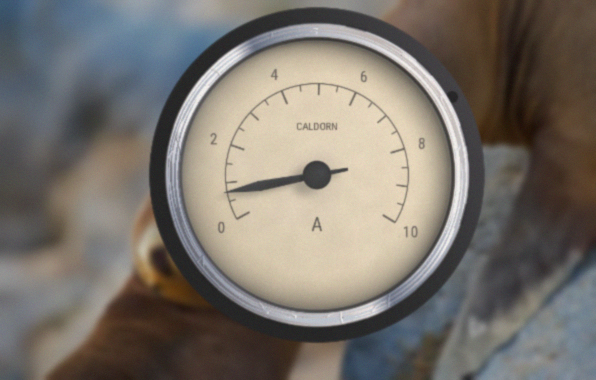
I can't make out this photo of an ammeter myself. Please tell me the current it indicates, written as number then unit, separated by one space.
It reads 0.75 A
